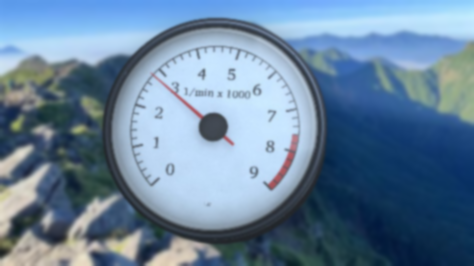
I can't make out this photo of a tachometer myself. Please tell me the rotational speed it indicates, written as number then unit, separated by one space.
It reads 2800 rpm
